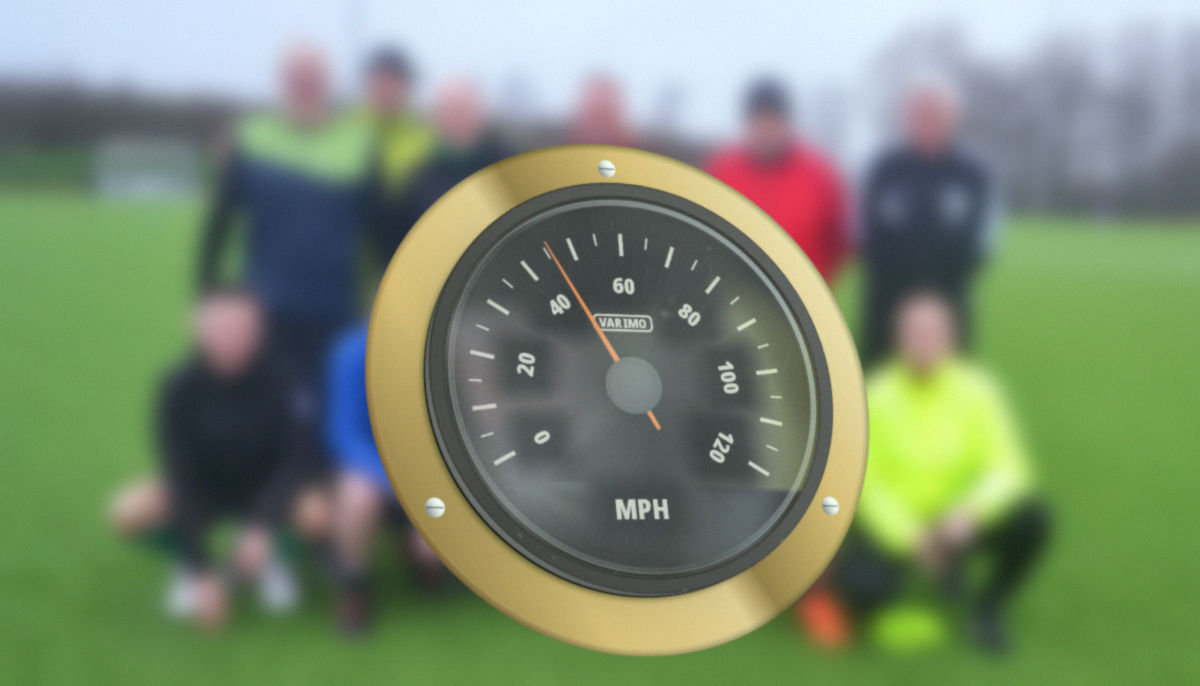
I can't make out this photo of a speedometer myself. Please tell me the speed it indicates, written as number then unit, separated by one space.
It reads 45 mph
